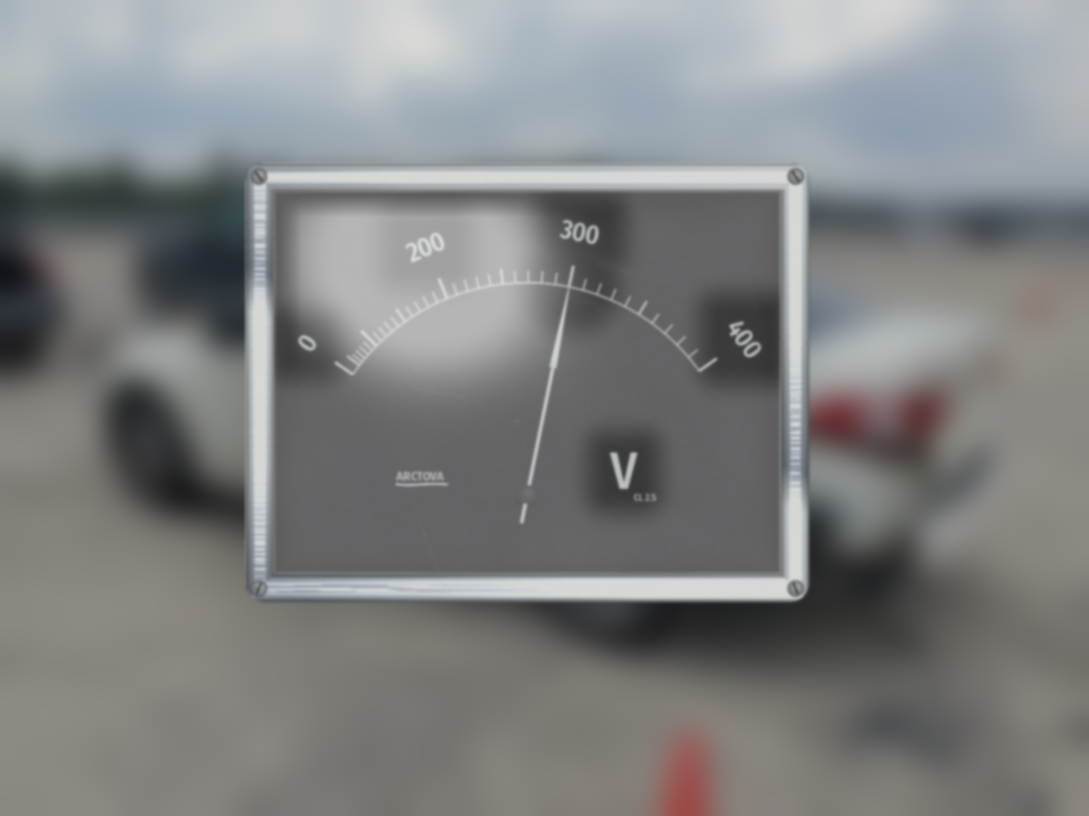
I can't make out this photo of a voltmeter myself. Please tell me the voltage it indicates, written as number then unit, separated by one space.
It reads 300 V
